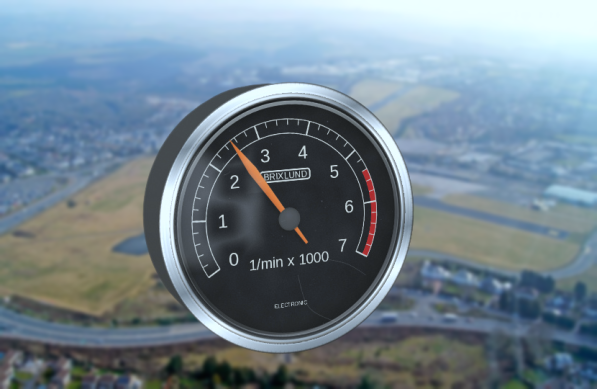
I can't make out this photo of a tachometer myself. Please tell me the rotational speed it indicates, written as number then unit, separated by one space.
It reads 2500 rpm
